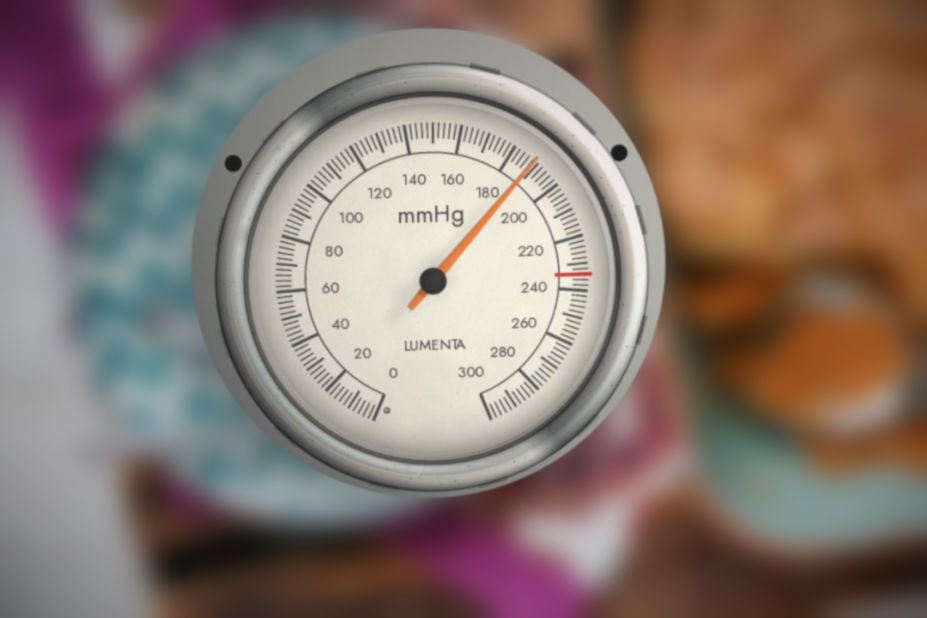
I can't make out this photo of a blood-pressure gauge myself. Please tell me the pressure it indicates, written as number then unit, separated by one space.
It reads 188 mmHg
